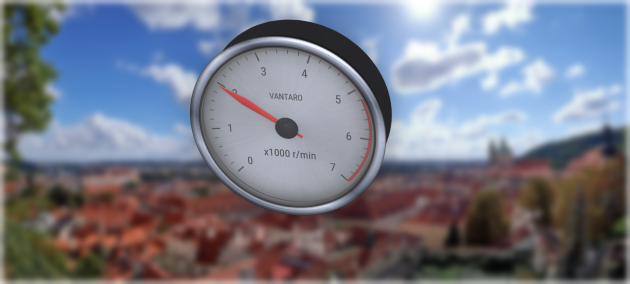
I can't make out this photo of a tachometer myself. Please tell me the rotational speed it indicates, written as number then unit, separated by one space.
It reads 2000 rpm
